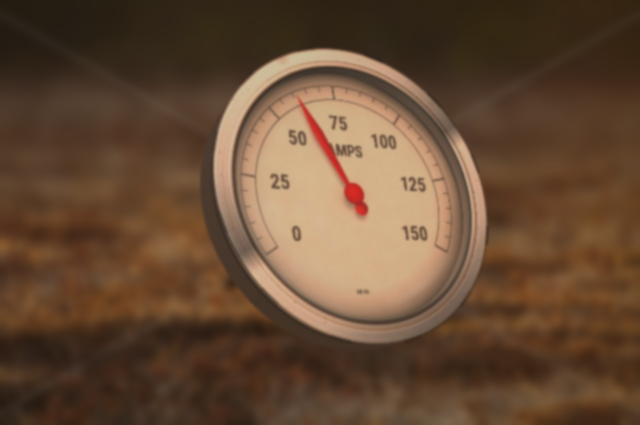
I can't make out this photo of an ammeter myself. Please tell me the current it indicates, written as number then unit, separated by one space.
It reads 60 A
